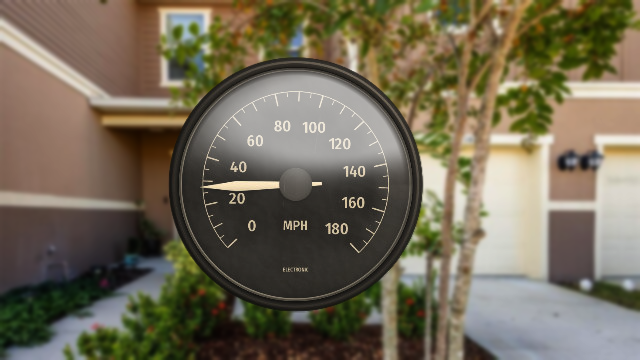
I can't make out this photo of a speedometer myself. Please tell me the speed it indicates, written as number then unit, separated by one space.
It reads 27.5 mph
